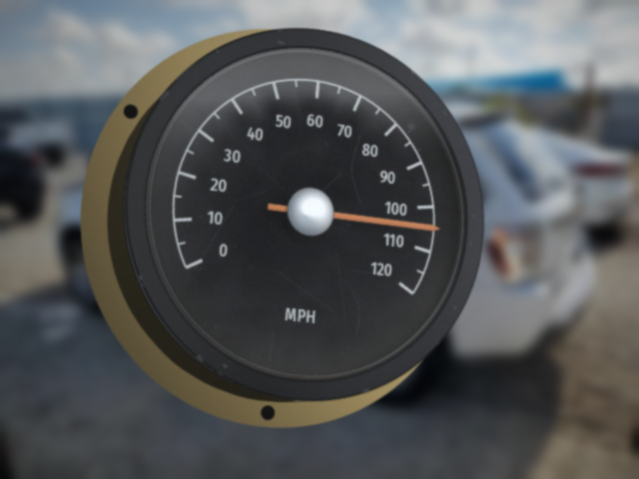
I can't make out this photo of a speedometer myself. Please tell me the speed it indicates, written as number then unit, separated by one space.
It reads 105 mph
